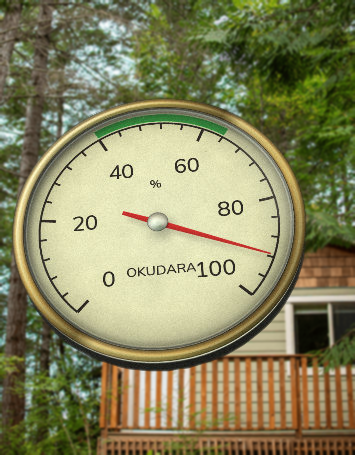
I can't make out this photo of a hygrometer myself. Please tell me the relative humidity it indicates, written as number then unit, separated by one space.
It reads 92 %
